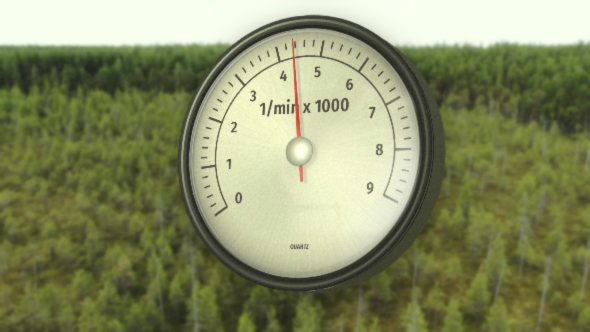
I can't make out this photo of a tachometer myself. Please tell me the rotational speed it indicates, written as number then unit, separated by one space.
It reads 4400 rpm
